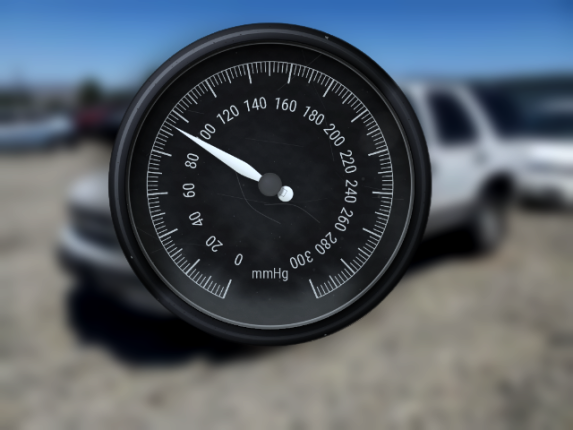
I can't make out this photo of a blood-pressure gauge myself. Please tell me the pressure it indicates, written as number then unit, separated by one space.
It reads 94 mmHg
